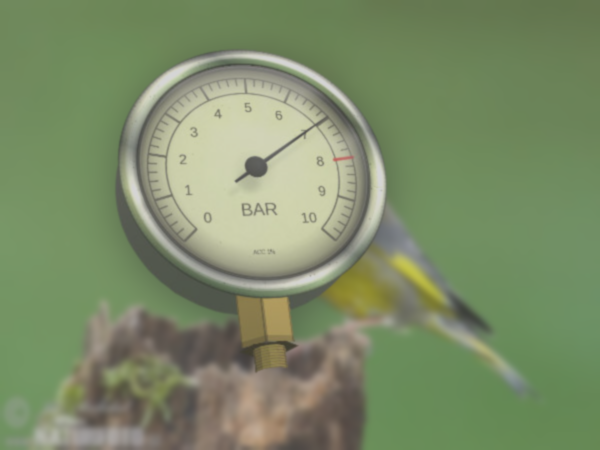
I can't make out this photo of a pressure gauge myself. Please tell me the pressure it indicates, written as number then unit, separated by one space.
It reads 7 bar
